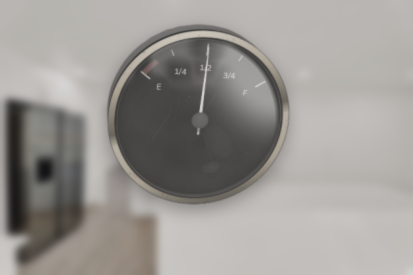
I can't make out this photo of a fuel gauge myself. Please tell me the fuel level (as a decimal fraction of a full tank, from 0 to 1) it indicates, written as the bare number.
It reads 0.5
